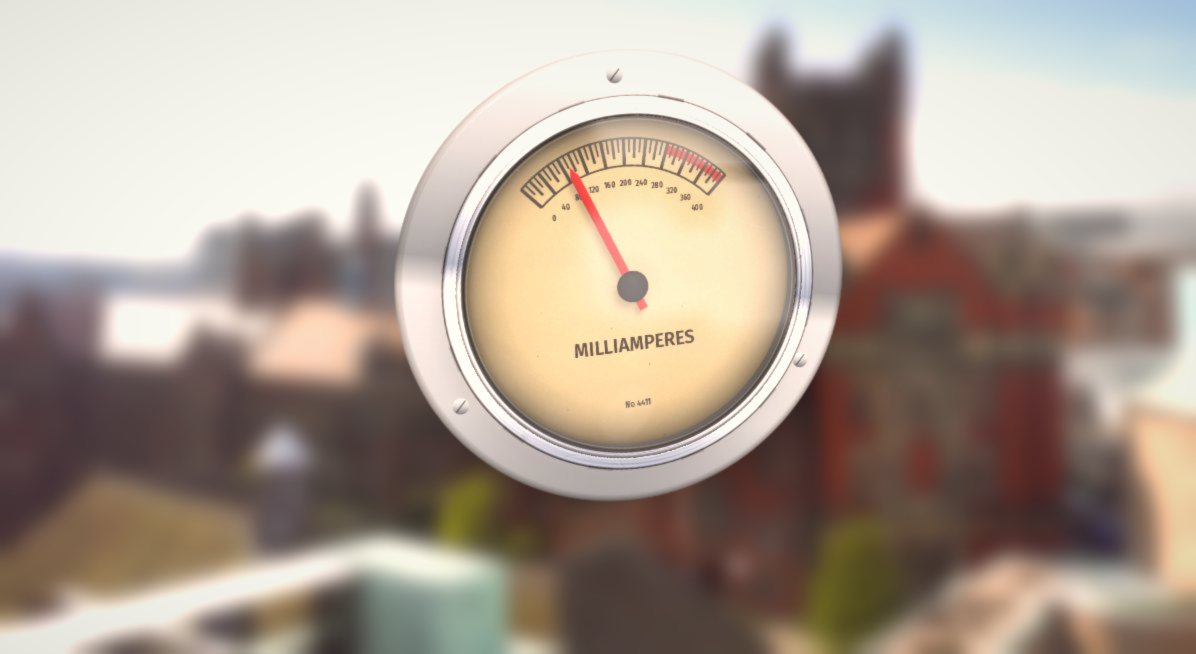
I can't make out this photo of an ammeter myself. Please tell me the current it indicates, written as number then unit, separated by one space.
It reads 90 mA
